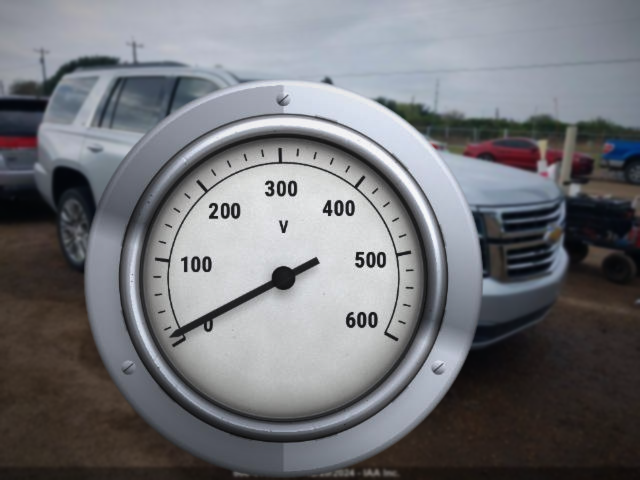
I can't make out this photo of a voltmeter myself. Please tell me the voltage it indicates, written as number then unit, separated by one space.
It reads 10 V
